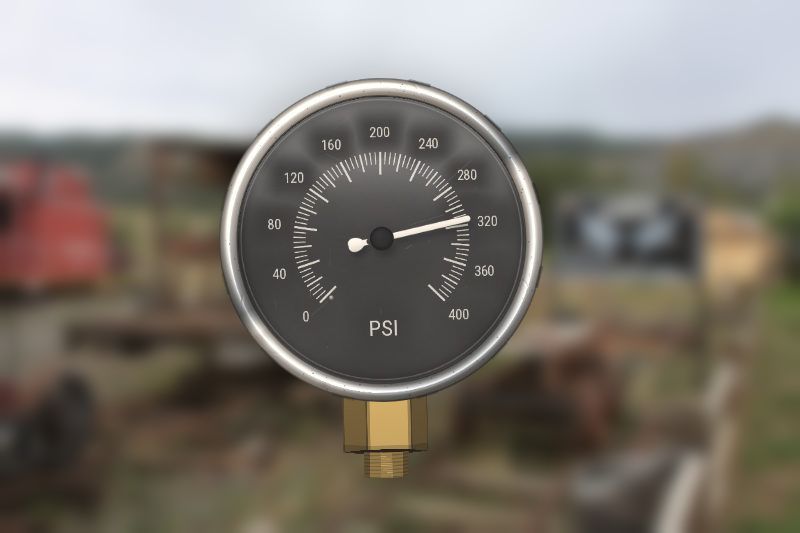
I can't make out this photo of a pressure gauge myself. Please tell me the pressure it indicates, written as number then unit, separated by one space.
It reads 315 psi
